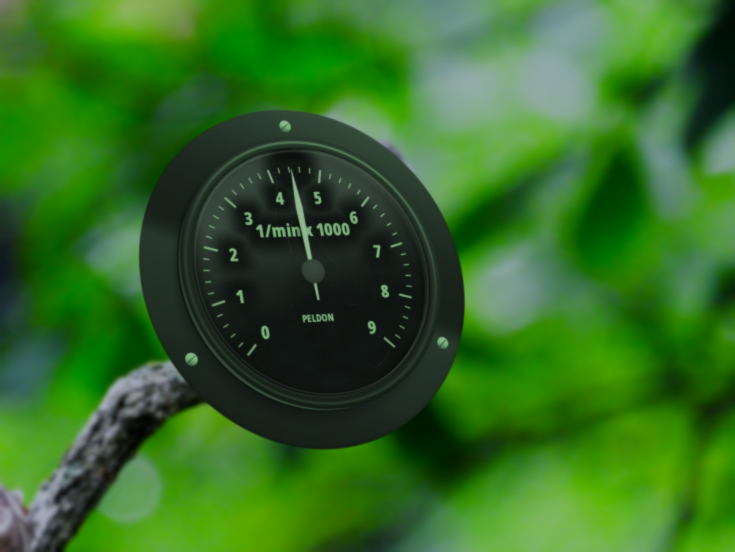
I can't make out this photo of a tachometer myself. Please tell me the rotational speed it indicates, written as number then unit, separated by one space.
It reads 4400 rpm
